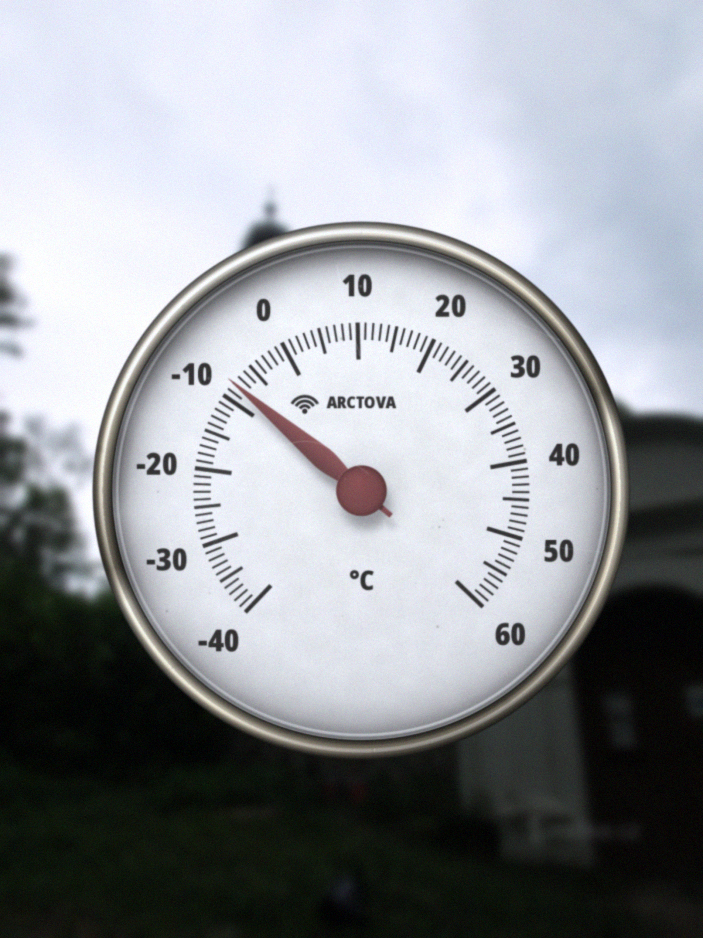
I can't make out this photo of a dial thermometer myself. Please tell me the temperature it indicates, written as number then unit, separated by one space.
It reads -8 °C
